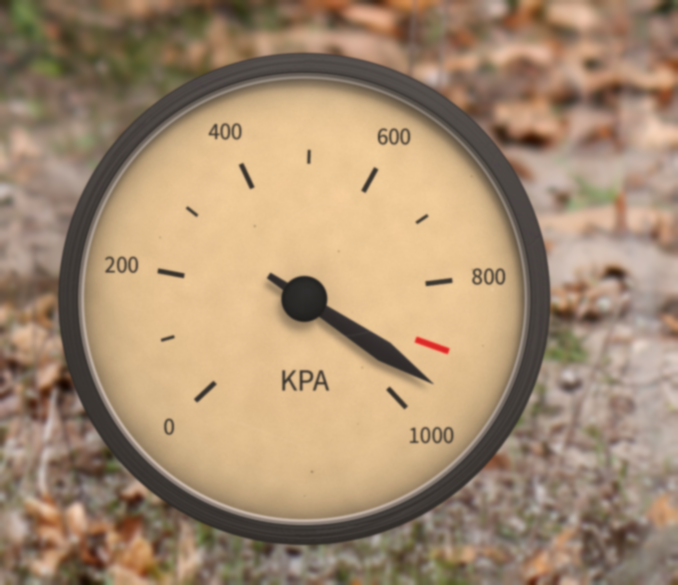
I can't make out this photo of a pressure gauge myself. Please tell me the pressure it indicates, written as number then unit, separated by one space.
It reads 950 kPa
